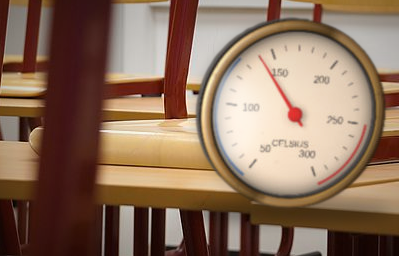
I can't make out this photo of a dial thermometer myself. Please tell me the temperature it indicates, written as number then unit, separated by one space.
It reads 140 °C
